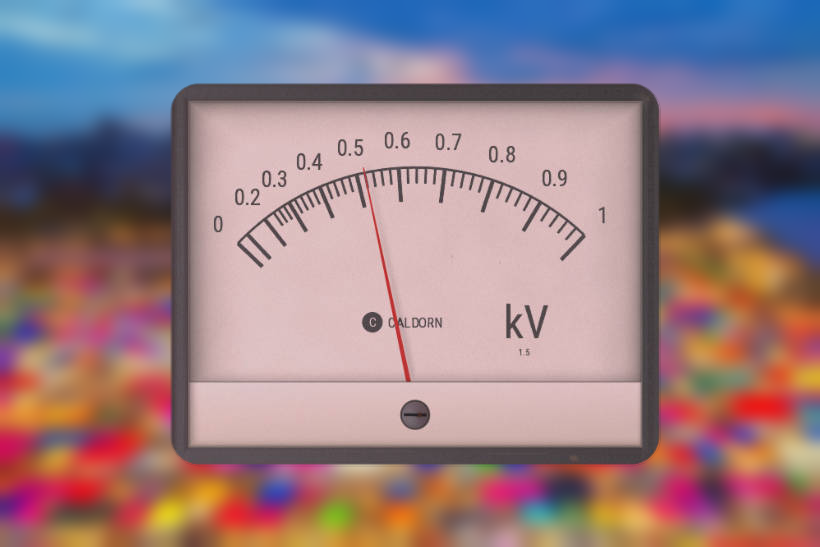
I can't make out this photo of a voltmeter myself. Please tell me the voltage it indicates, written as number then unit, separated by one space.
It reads 0.52 kV
